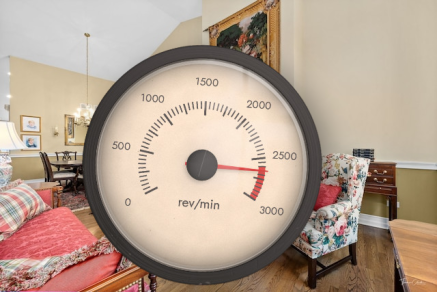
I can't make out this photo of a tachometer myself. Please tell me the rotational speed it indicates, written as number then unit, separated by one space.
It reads 2650 rpm
